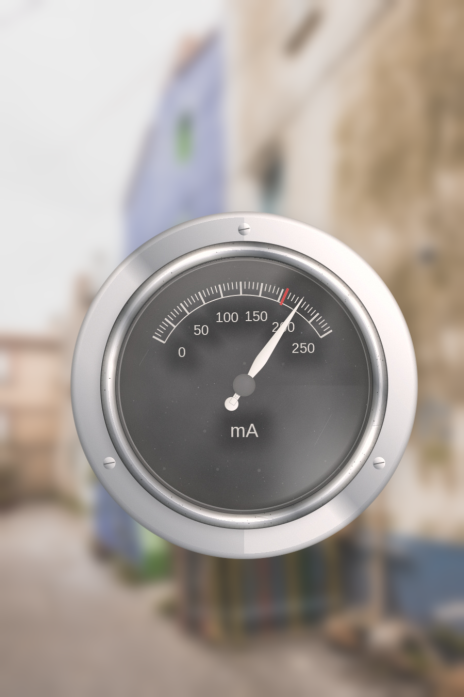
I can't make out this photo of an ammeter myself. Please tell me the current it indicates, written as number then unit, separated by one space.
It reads 200 mA
